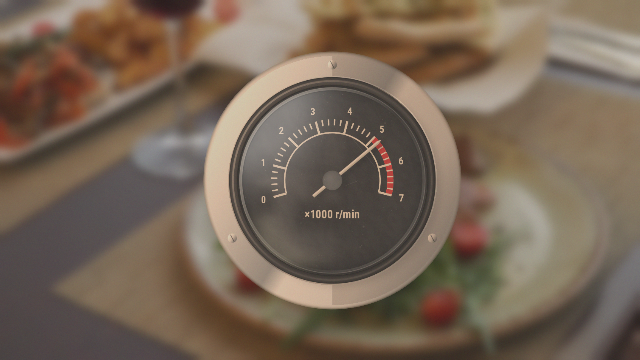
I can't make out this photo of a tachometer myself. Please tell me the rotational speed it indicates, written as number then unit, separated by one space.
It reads 5200 rpm
